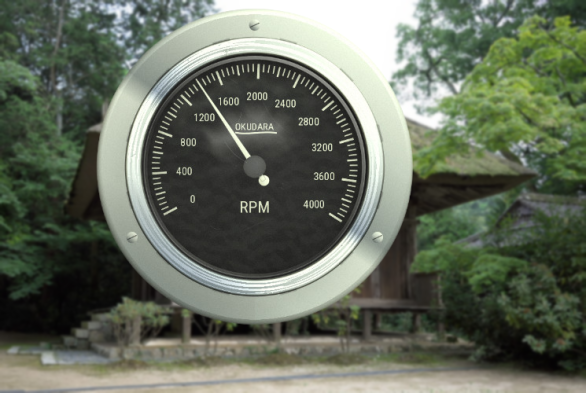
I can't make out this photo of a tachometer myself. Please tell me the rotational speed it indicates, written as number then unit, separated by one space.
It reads 1400 rpm
